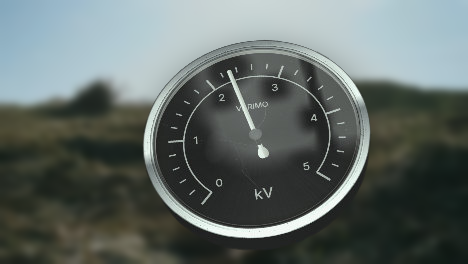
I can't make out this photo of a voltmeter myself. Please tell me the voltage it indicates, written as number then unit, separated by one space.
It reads 2.3 kV
